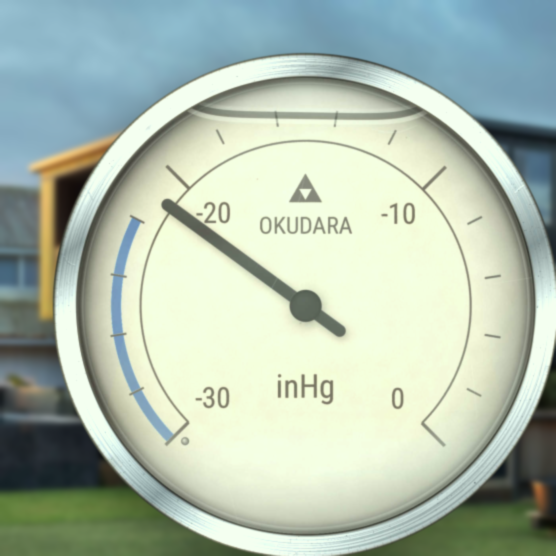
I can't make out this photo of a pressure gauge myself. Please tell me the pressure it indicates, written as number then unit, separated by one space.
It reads -21 inHg
